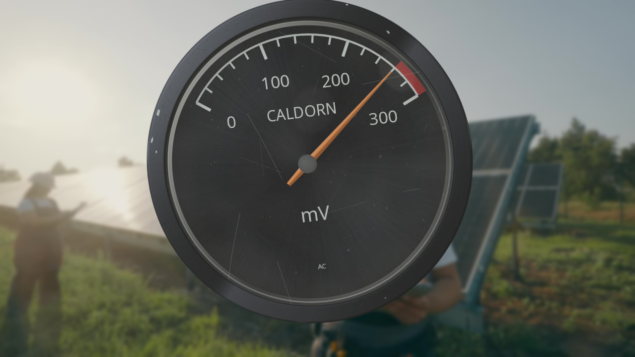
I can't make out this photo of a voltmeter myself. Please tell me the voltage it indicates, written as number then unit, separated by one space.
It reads 260 mV
